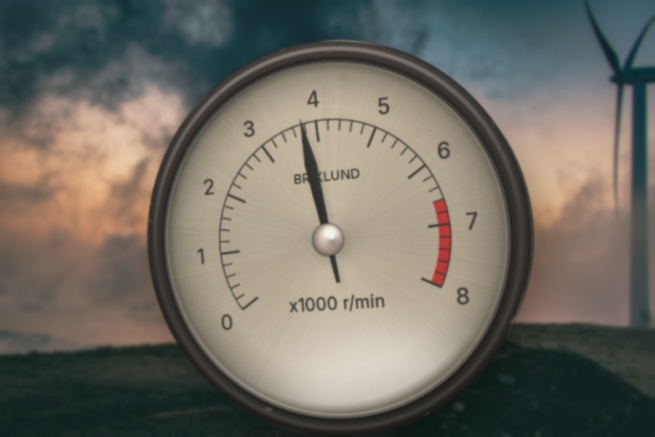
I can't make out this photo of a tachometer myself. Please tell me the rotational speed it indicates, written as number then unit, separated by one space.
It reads 3800 rpm
